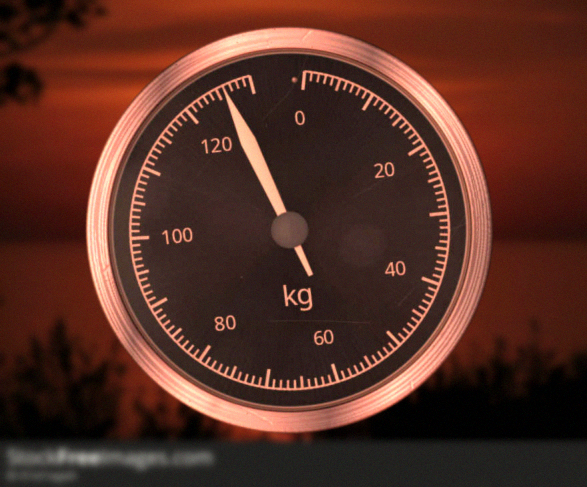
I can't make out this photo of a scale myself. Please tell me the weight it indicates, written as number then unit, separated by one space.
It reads 126 kg
